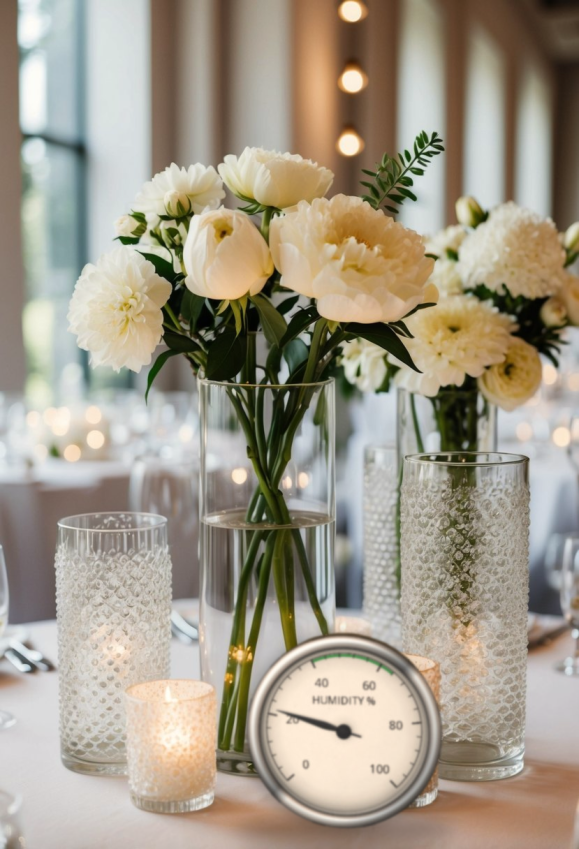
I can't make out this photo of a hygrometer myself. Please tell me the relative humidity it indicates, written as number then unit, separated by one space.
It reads 22 %
